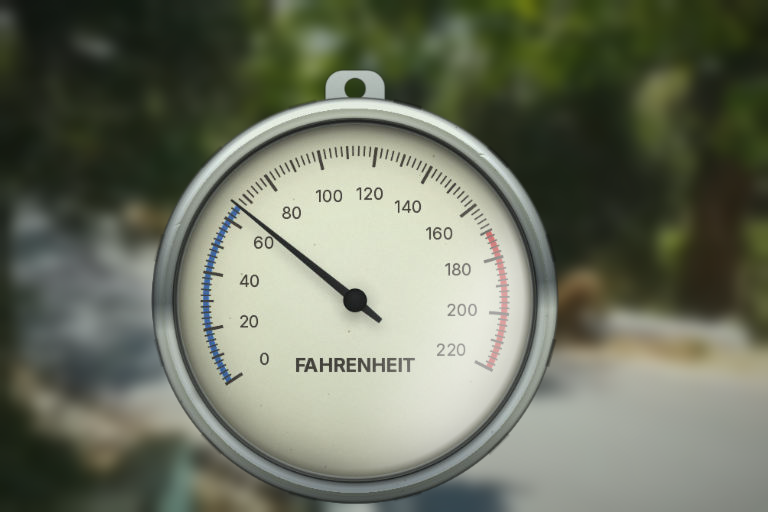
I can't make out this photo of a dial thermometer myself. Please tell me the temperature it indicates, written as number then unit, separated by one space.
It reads 66 °F
